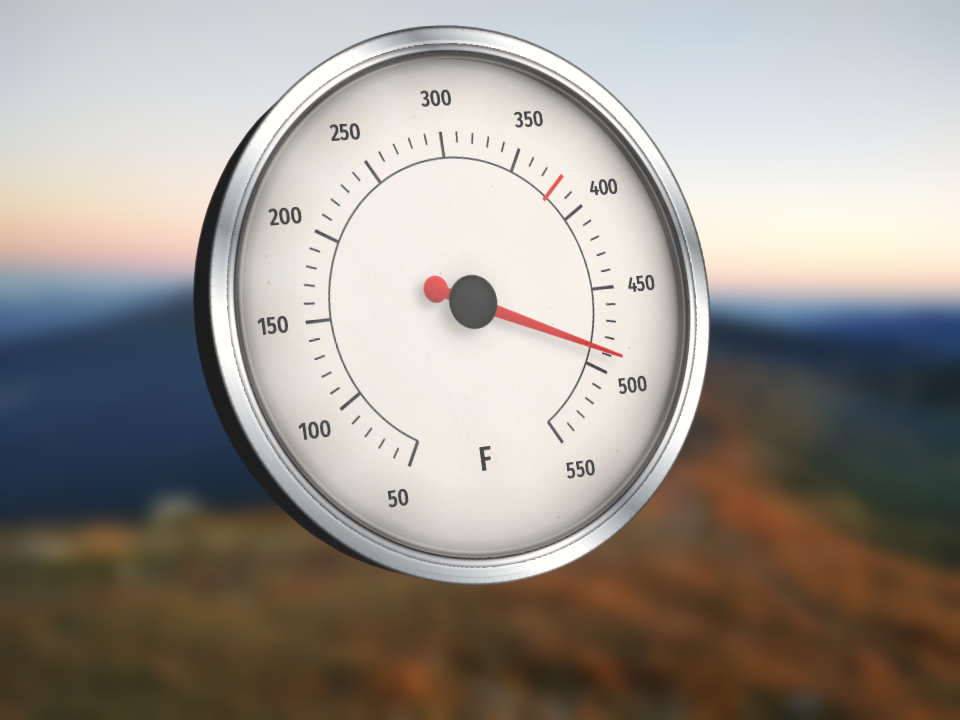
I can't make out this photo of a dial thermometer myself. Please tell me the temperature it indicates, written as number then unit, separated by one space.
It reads 490 °F
